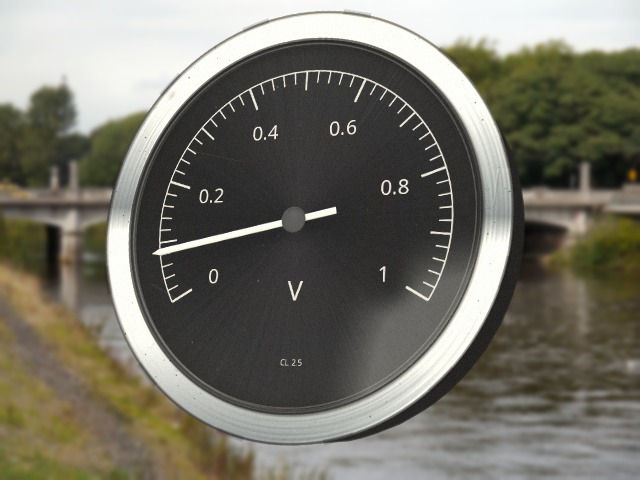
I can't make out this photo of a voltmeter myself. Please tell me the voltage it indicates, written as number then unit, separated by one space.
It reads 0.08 V
